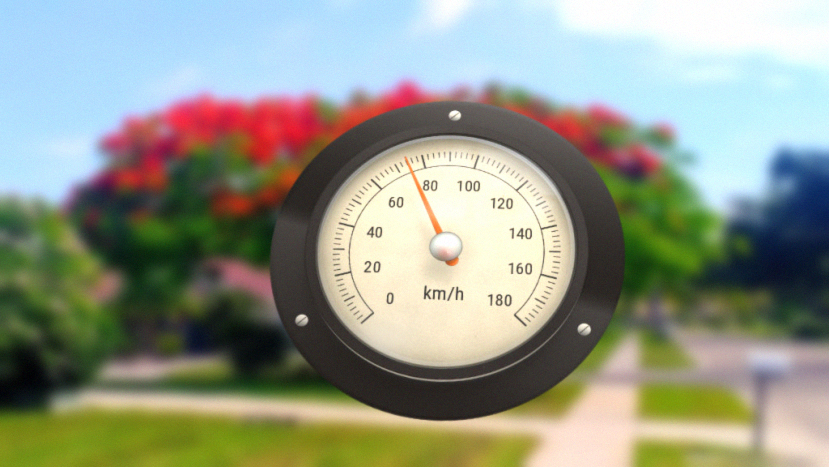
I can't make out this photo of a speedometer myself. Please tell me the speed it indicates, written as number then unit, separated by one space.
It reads 74 km/h
